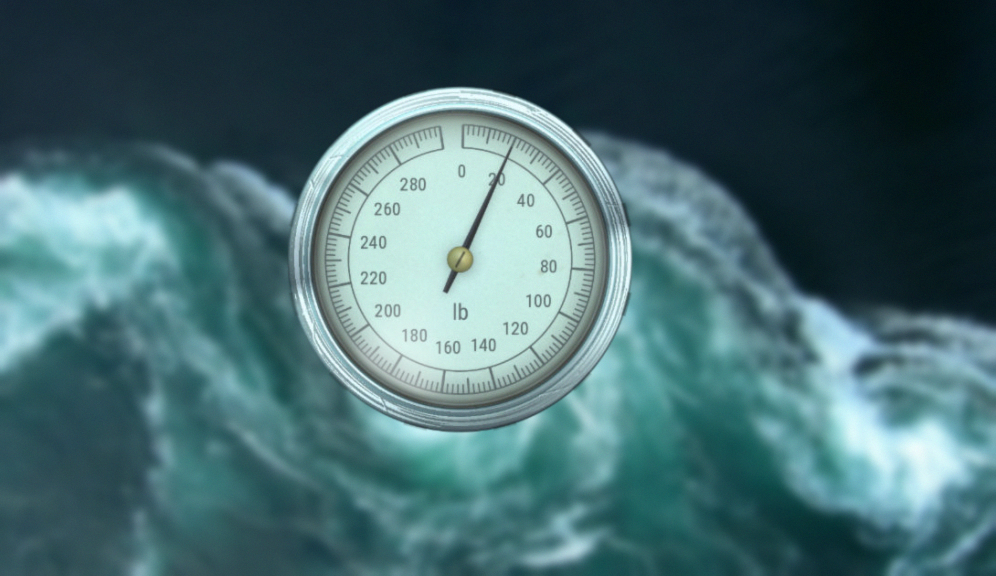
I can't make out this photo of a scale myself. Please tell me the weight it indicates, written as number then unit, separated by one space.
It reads 20 lb
